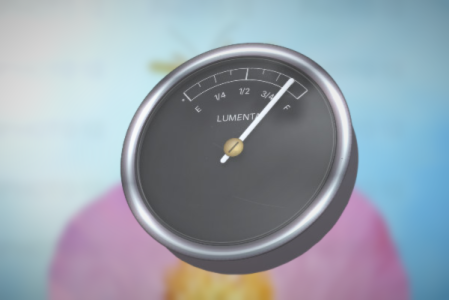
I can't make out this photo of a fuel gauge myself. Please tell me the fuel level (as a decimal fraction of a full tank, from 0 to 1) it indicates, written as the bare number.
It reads 0.875
